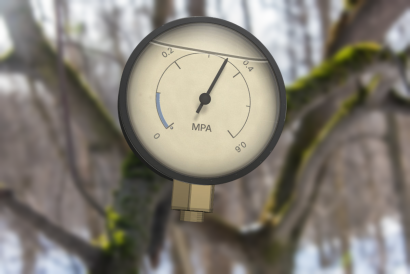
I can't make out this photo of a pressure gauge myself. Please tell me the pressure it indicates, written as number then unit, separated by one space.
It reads 0.35 MPa
